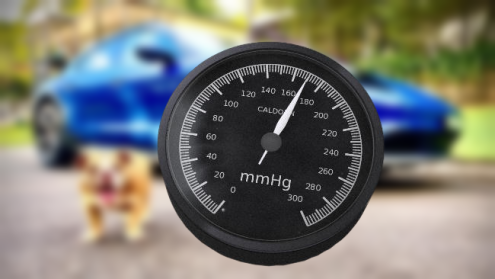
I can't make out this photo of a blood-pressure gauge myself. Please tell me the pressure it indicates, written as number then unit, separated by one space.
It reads 170 mmHg
